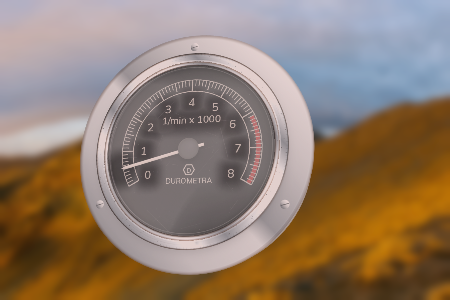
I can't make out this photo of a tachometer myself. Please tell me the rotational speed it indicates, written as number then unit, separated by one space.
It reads 500 rpm
